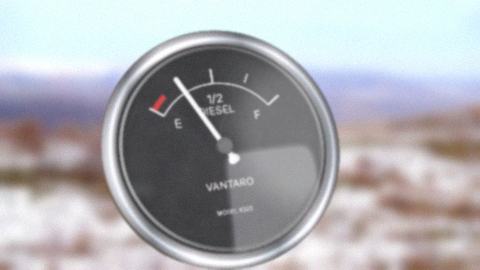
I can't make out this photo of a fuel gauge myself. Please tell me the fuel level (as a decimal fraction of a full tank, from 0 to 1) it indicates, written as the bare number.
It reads 0.25
